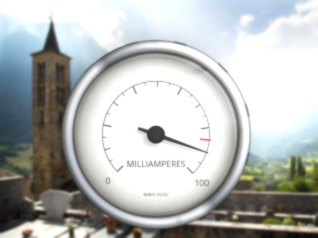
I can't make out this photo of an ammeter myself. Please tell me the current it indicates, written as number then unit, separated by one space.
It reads 90 mA
